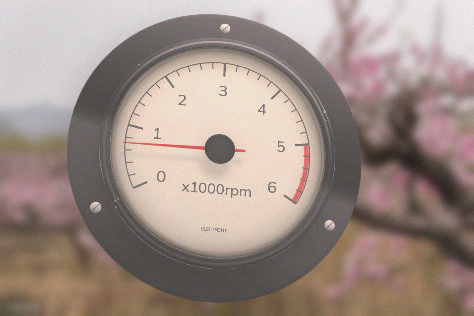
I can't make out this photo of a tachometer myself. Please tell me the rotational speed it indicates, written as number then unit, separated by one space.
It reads 700 rpm
